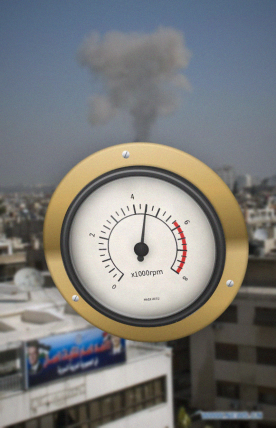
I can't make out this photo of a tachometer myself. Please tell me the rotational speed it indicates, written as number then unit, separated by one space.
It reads 4500 rpm
